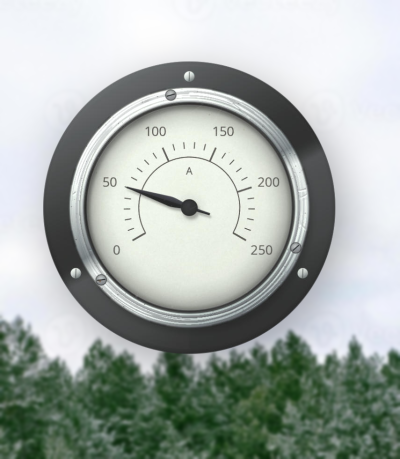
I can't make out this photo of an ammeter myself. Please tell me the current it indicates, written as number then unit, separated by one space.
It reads 50 A
